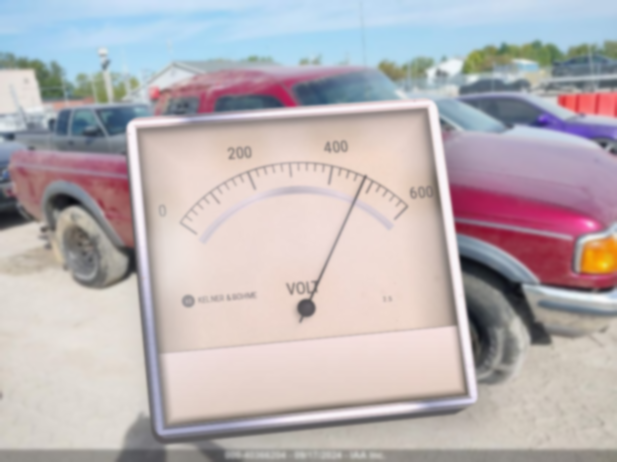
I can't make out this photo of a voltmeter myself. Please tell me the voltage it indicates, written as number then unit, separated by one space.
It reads 480 V
